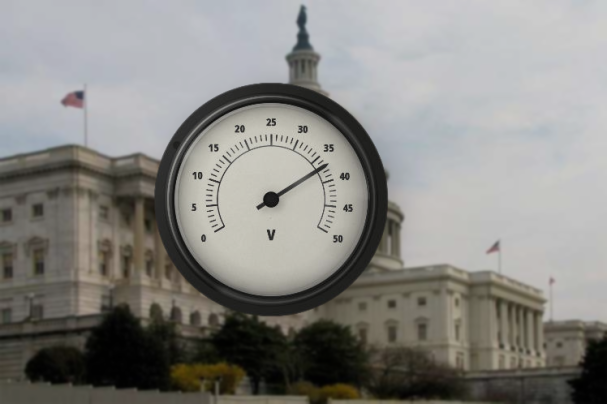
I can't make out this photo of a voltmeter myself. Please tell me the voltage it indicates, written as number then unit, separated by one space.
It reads 37 V
